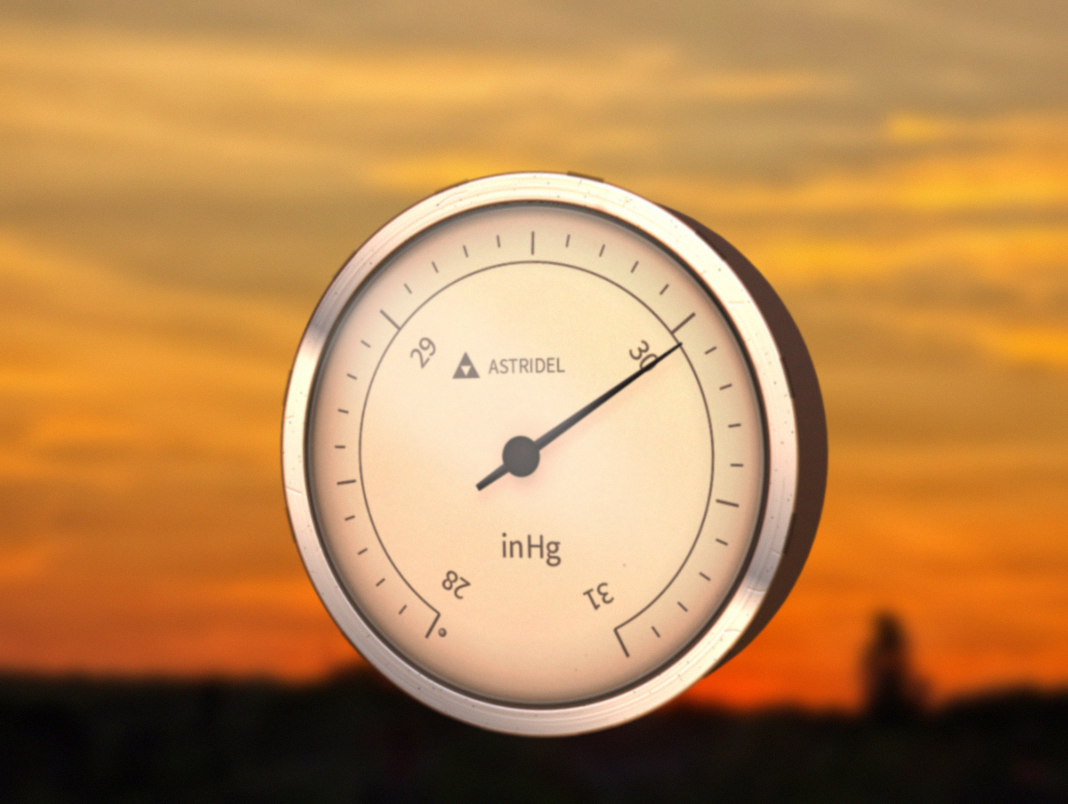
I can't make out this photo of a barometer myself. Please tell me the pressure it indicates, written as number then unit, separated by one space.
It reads 30.05 inHg
